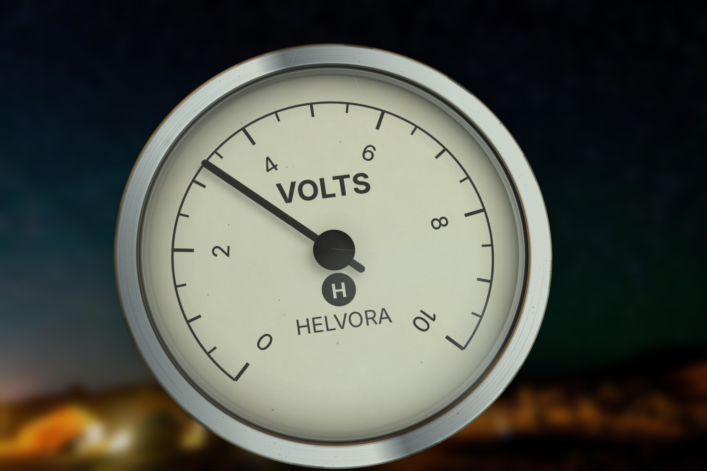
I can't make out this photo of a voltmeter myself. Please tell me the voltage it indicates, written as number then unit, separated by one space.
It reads 3.25 V
